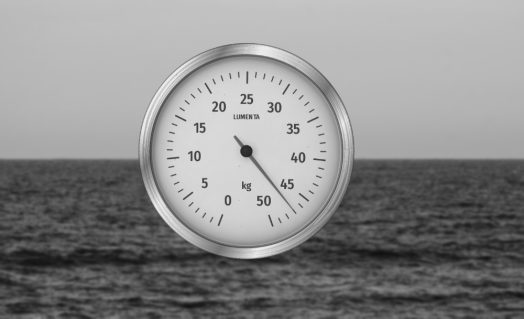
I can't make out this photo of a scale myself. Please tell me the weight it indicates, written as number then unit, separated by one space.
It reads 47 kg
